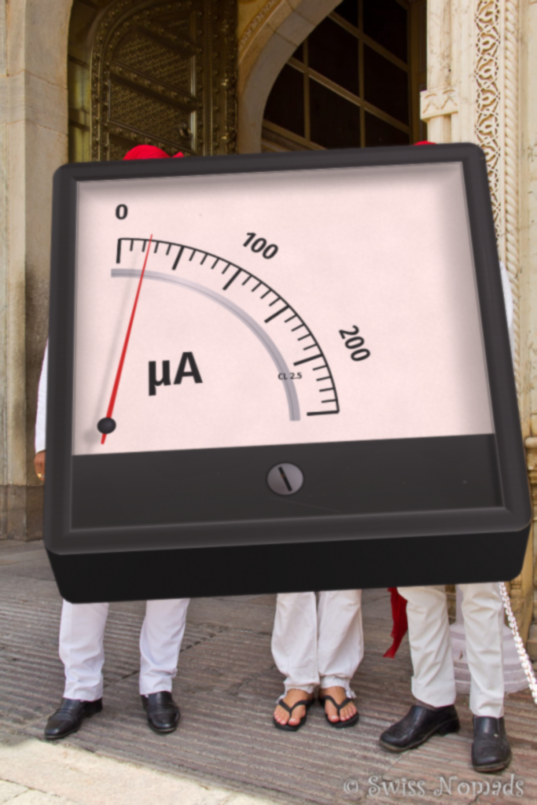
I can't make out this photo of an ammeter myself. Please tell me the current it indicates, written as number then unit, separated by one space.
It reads 25 µA
